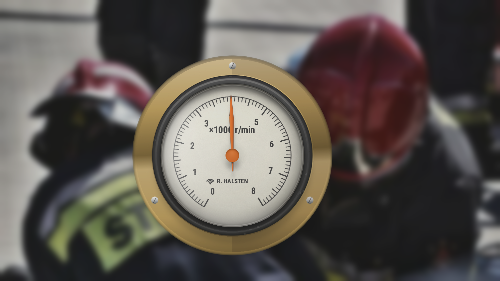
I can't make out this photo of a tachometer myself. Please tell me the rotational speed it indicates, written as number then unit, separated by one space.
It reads 4000 rpm
